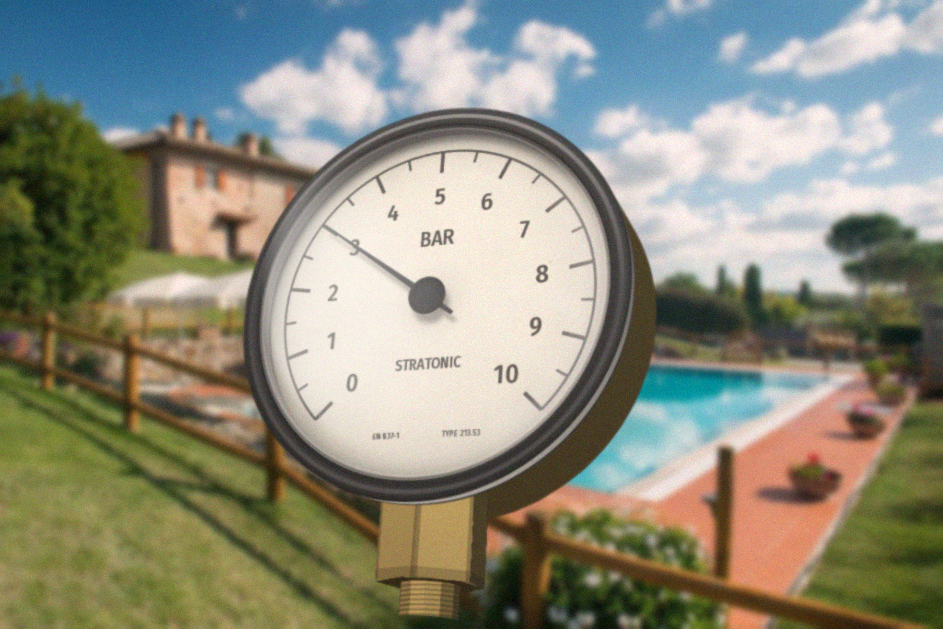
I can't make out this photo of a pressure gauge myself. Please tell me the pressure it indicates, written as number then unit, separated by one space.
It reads 3 bar
